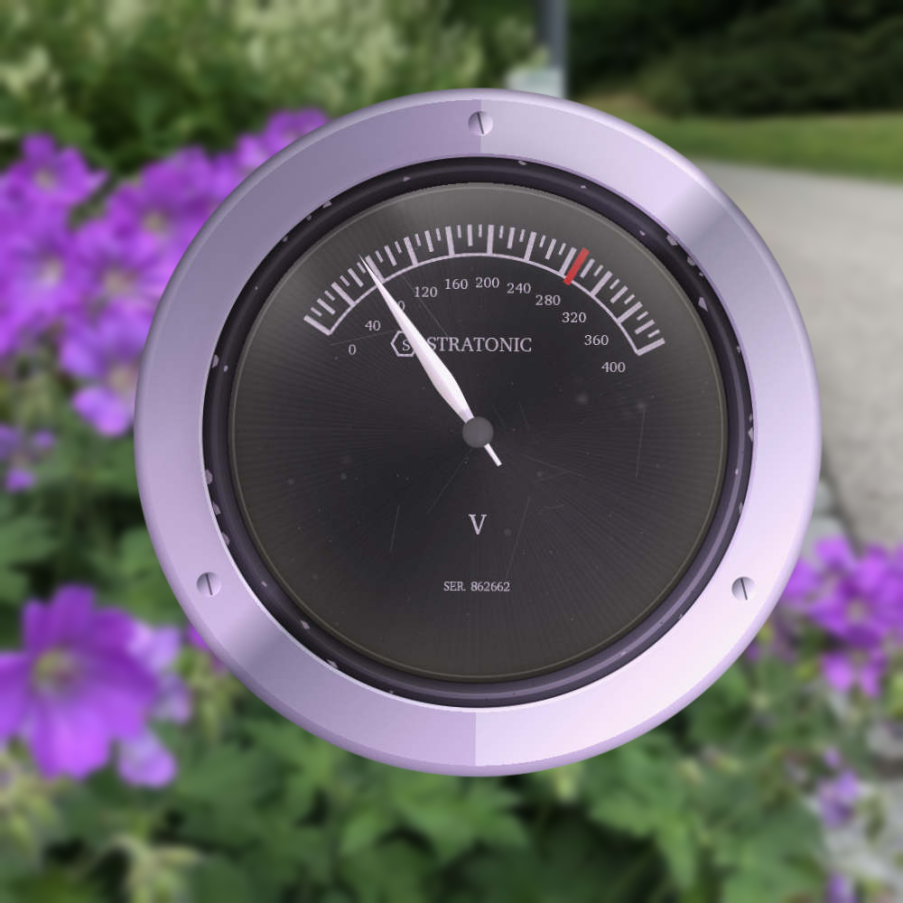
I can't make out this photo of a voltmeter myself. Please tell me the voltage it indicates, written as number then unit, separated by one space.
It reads 75 V
